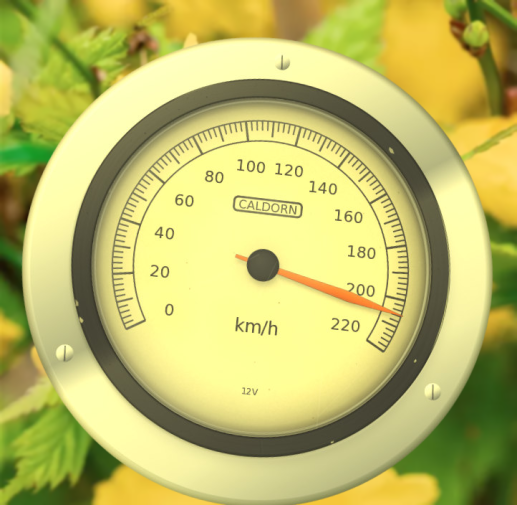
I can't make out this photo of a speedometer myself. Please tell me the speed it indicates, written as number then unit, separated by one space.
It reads 206 km/h
